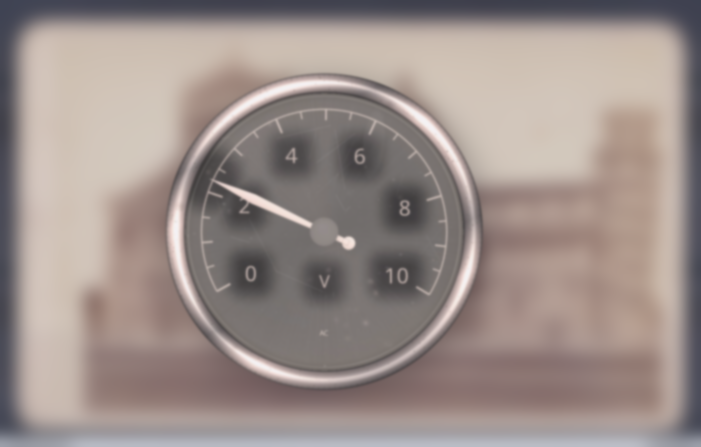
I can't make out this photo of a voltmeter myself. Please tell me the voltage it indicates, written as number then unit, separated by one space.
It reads 2.25 V
